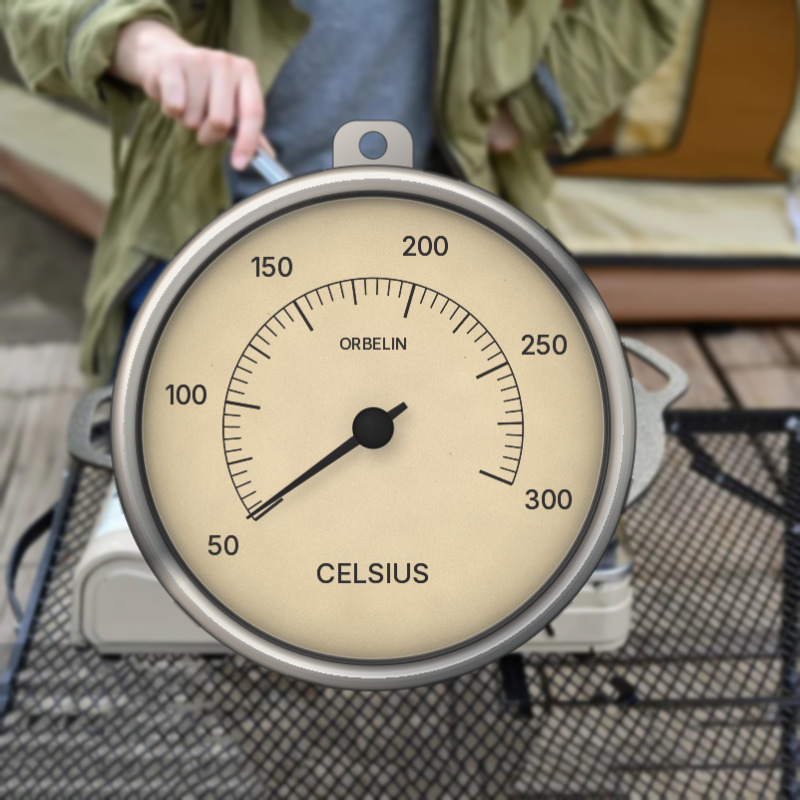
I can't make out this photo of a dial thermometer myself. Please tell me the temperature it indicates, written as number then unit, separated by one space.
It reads 52.5 °C
